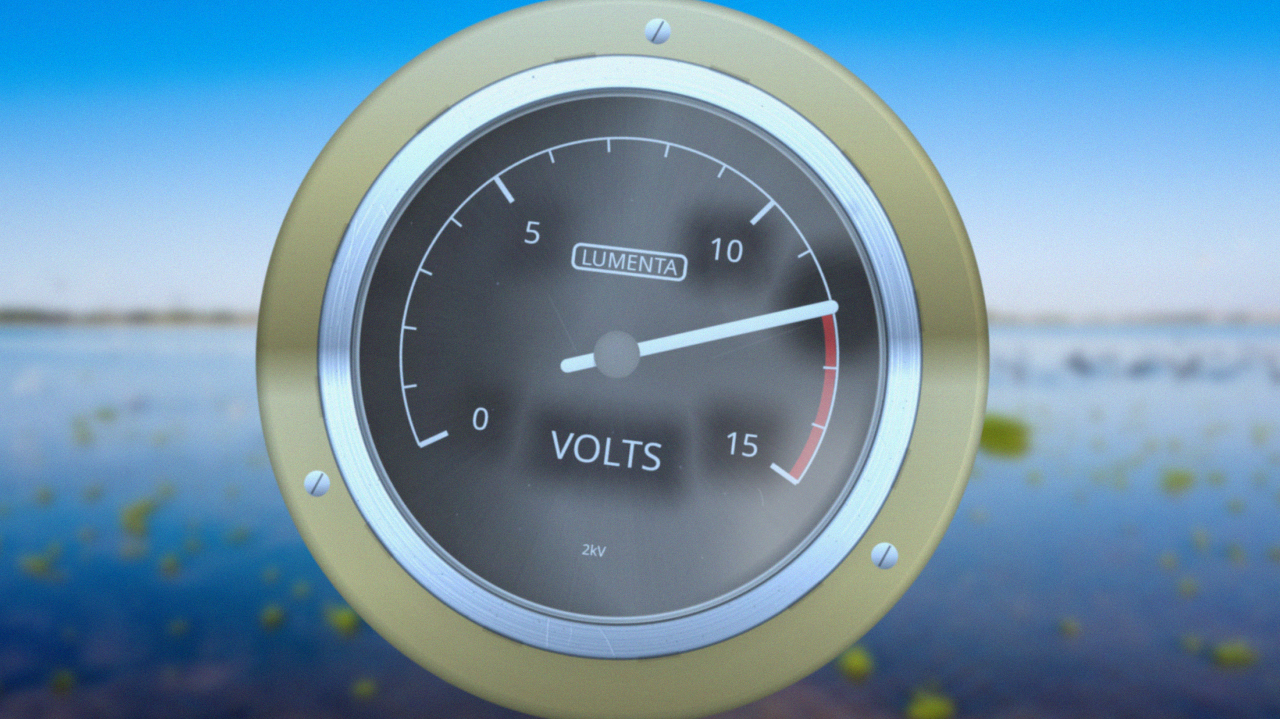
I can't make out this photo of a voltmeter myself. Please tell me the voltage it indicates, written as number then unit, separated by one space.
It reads 12 V
